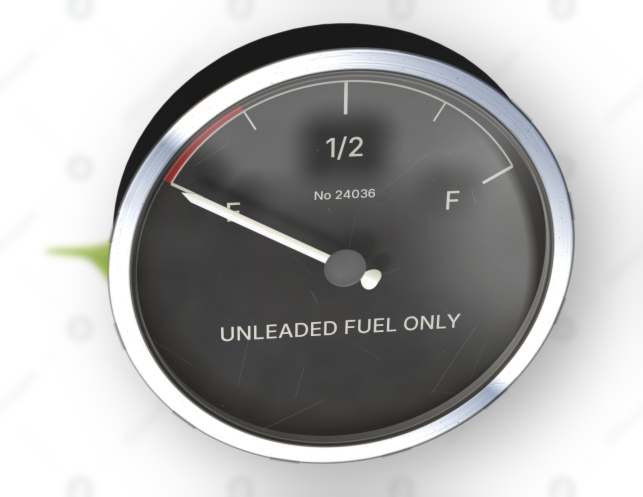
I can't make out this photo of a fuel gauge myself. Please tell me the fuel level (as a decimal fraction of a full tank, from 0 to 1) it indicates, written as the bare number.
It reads 0
